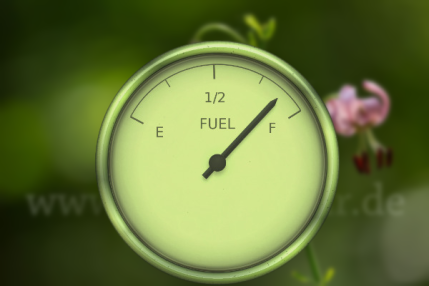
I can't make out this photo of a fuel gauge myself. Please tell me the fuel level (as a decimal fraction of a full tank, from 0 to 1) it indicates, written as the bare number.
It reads 0.875
